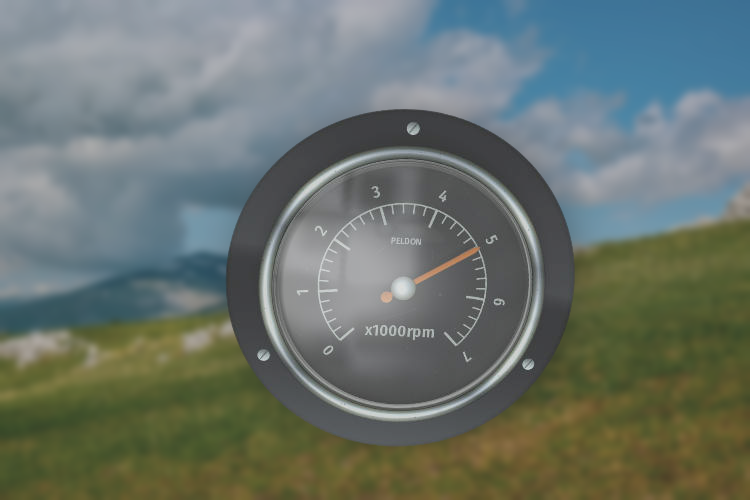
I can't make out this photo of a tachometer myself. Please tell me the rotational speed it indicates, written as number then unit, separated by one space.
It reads 5000 rpm
